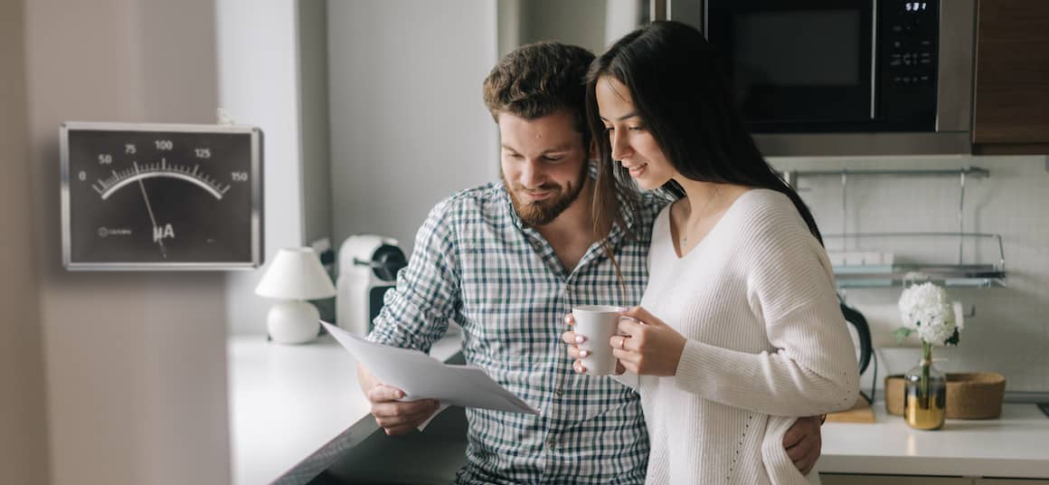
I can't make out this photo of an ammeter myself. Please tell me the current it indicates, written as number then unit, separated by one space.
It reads 75 µA
